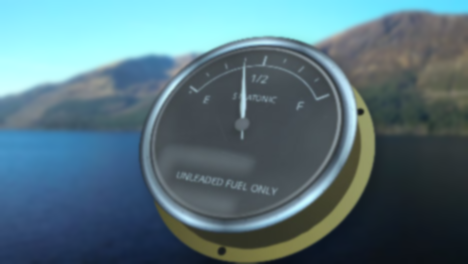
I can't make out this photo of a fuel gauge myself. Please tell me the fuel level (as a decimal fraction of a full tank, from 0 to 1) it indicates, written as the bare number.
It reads 0.375
